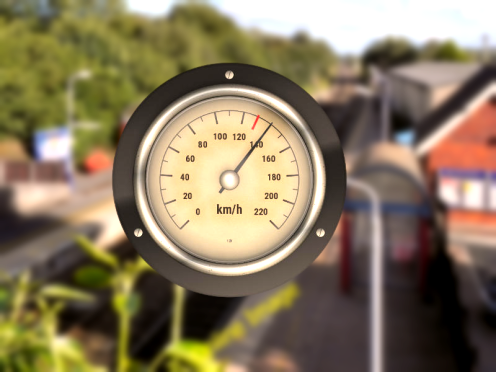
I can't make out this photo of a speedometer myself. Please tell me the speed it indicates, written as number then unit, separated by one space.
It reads 140 km/h
